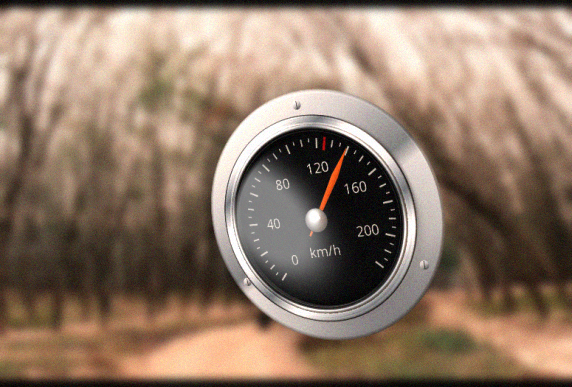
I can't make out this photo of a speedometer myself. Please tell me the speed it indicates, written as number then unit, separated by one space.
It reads 140 km/h
